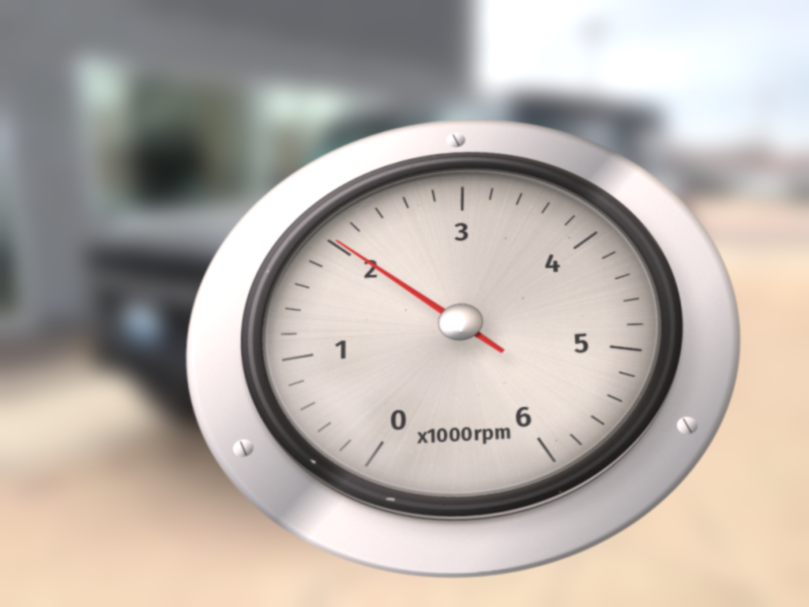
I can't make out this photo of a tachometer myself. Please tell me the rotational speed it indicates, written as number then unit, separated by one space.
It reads 2000 rpm
